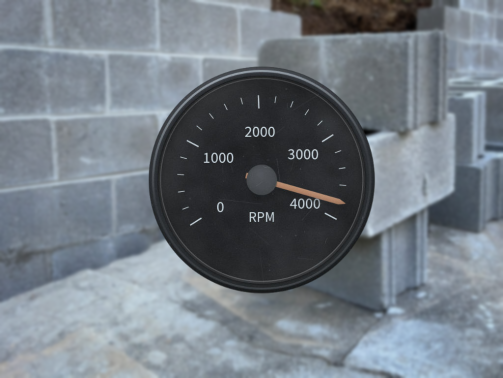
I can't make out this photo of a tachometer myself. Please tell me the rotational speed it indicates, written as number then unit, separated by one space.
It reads 3800 rpm
